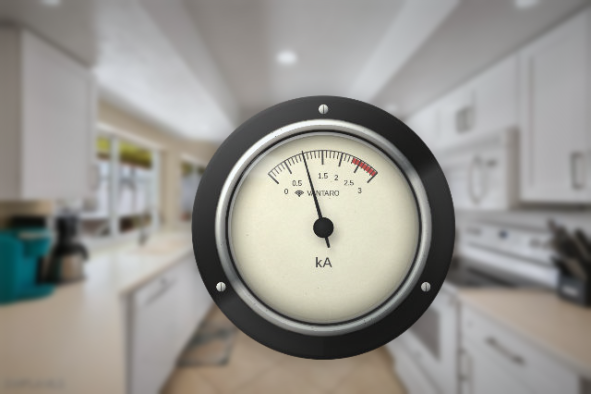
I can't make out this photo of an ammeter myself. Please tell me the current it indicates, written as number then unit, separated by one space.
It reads 1 kA
